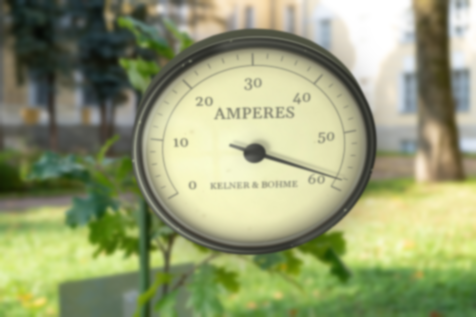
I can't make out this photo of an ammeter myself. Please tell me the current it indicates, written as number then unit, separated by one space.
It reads 58 A
